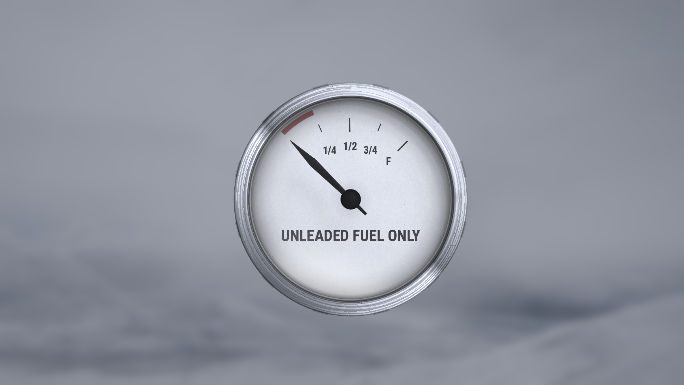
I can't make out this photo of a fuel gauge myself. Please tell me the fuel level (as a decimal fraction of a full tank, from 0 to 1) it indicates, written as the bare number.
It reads 0
